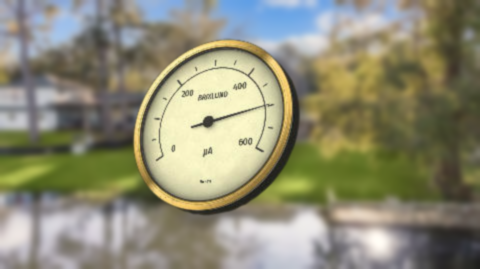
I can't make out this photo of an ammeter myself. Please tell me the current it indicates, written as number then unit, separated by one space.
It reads 500 µA
